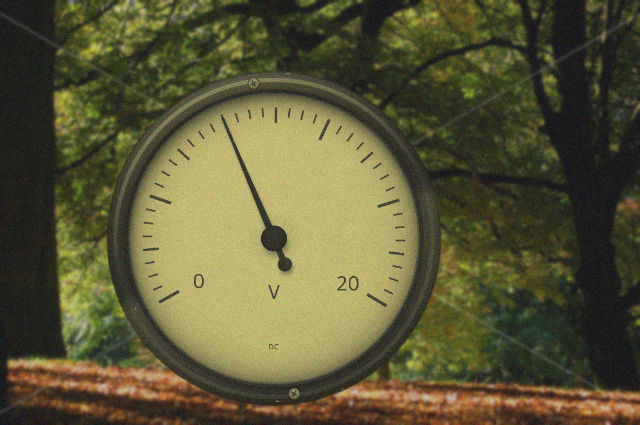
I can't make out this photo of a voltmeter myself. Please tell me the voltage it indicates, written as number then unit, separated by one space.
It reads 8 V
